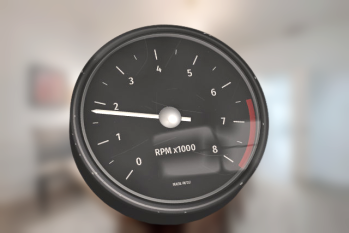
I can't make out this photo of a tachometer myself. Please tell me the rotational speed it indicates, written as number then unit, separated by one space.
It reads 1750 rpm
